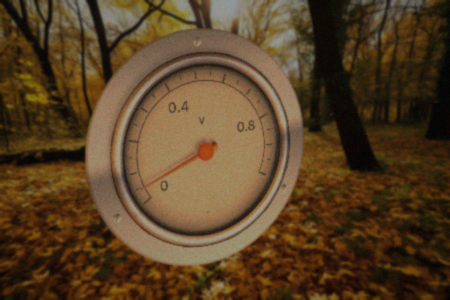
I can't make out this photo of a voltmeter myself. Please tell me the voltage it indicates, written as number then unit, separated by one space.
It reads 0.05 V
